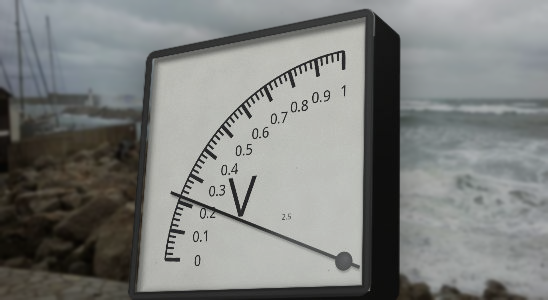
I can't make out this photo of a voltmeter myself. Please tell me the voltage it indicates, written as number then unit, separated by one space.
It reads 0.22 V
